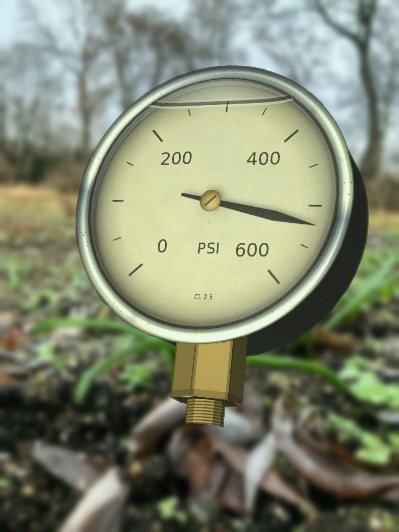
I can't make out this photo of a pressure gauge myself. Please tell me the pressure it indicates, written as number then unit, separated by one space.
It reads 525 psi
